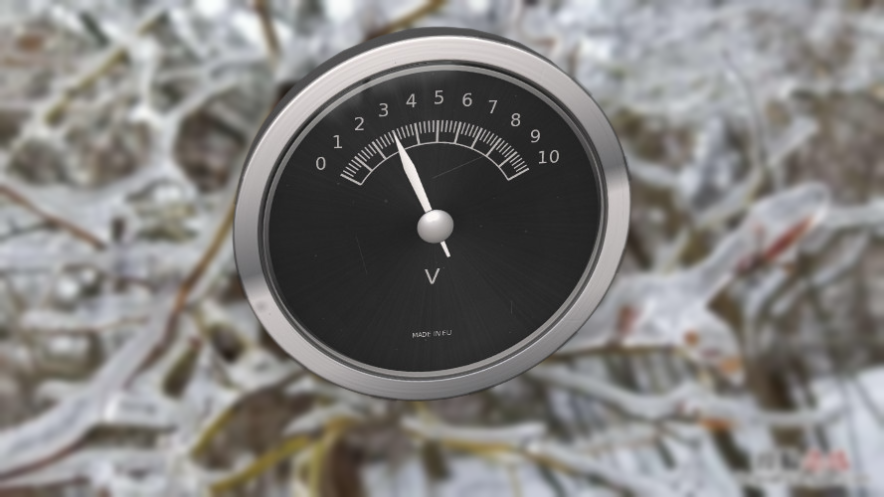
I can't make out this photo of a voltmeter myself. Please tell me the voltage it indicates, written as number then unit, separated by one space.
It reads 3 V
